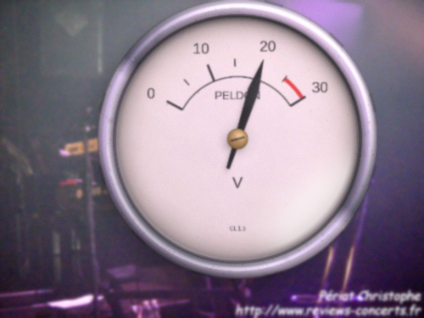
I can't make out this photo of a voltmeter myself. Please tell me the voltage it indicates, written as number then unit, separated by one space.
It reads 20 V
